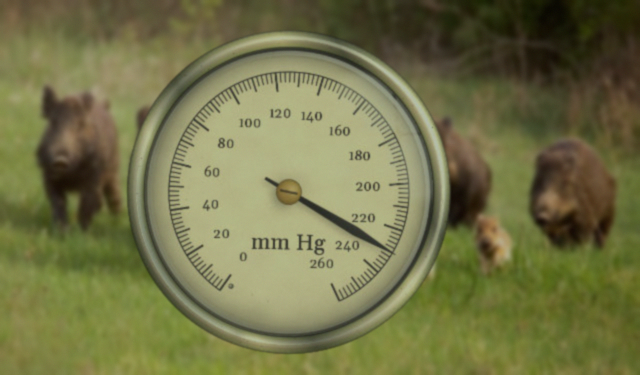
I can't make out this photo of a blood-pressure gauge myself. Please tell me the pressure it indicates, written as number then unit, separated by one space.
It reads 230 mmHg
